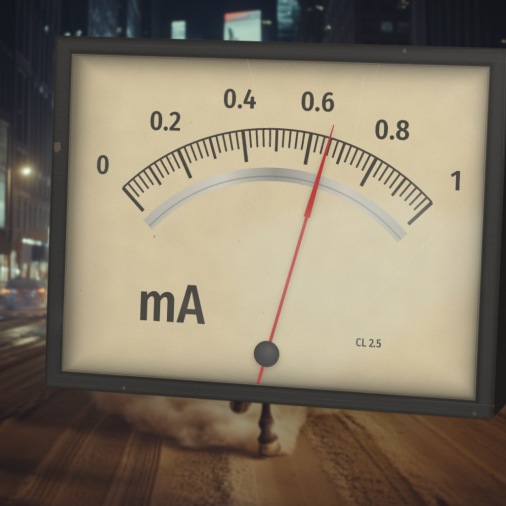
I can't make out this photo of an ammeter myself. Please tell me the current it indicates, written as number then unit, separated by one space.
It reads 0.66 mA
